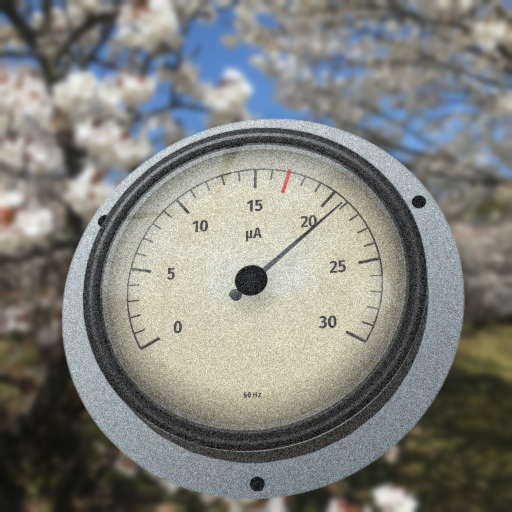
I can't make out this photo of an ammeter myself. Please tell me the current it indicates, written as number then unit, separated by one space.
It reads 21 µA
